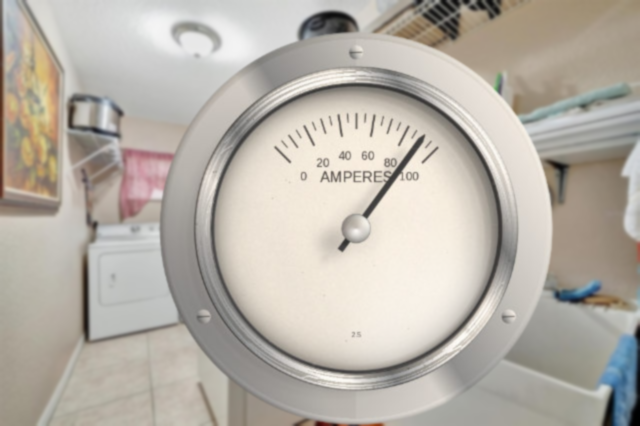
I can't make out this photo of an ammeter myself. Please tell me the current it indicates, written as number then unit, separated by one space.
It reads 90 A
